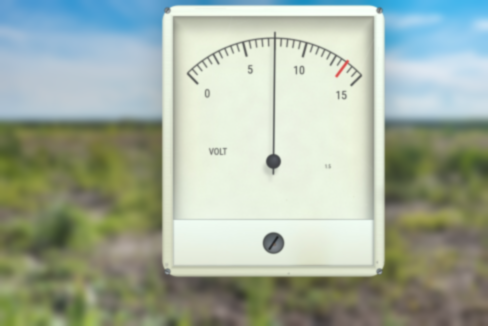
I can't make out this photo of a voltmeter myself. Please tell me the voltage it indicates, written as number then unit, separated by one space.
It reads 7.5 V
